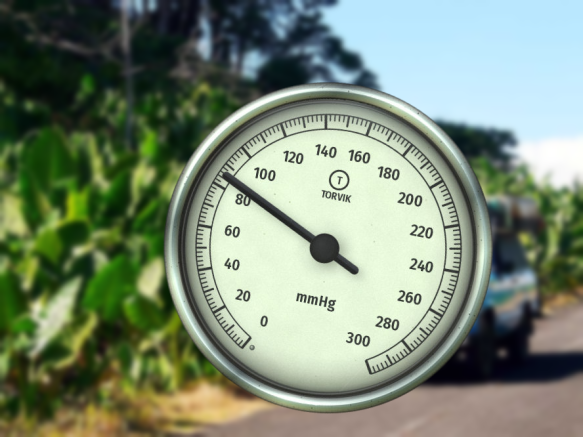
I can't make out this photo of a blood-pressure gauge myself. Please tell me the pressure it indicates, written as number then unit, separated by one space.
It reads 86 mmHg
